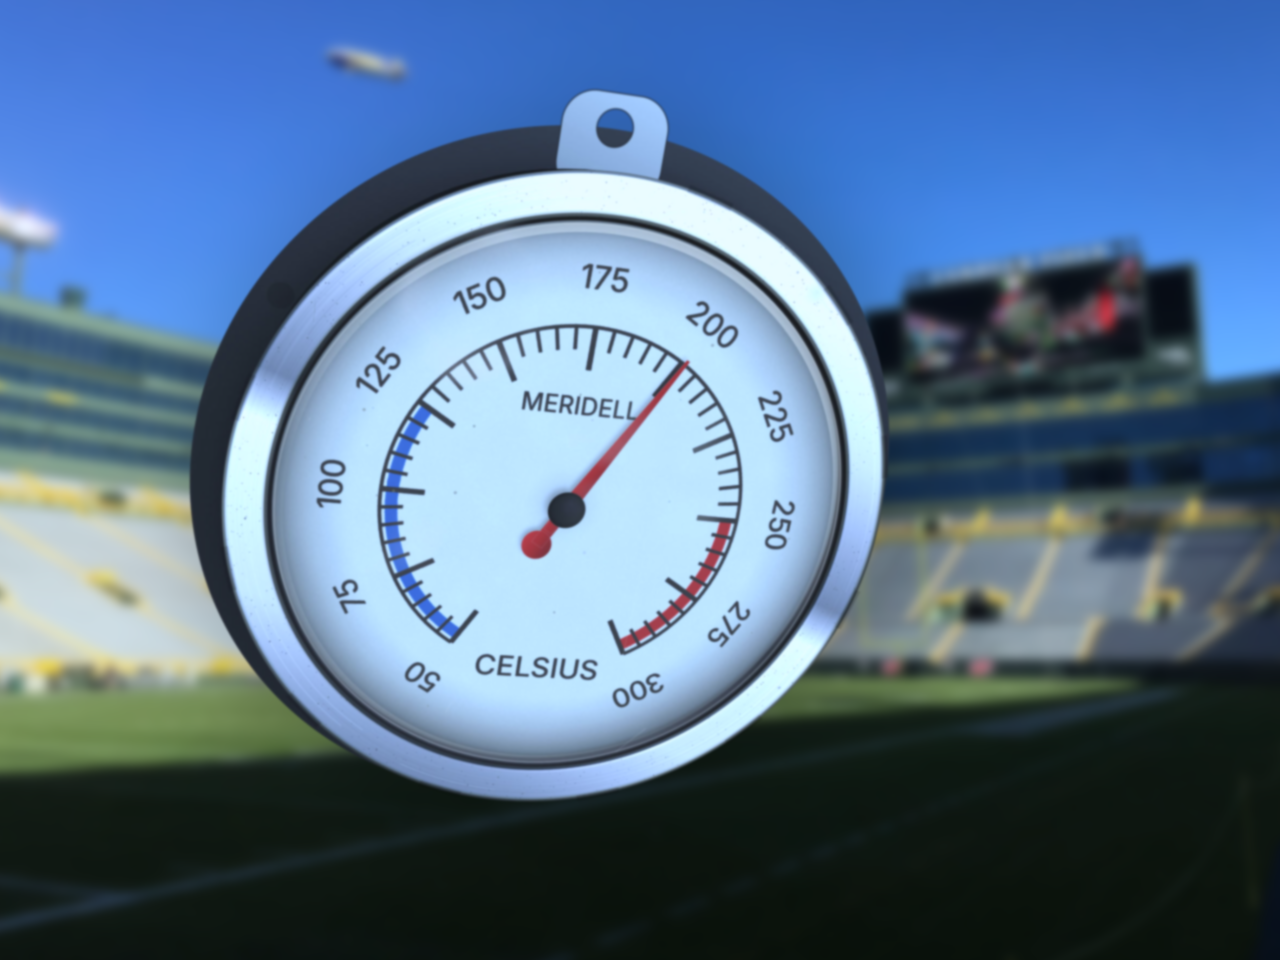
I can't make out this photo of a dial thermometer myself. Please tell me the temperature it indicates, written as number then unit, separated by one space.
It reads 200 °C
